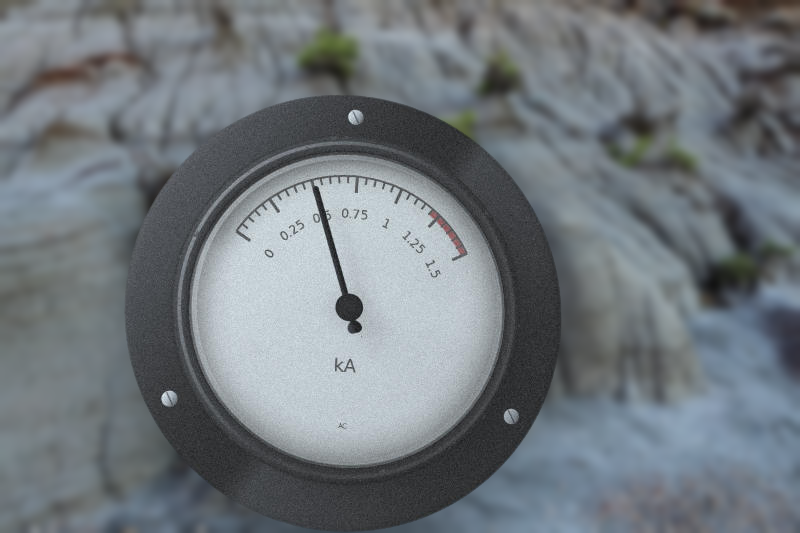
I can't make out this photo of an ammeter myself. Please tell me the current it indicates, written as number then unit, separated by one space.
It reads 0.5 kA
